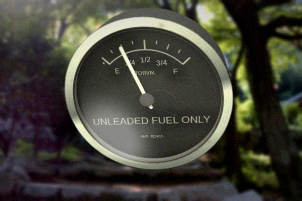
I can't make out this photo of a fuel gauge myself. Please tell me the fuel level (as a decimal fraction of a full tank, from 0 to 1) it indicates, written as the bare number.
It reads 0.25
